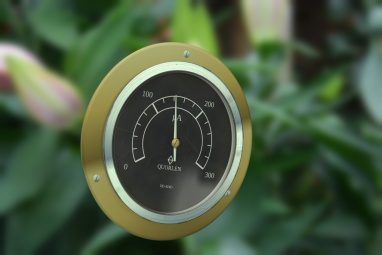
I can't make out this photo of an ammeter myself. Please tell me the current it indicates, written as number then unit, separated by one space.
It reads 140 µA
